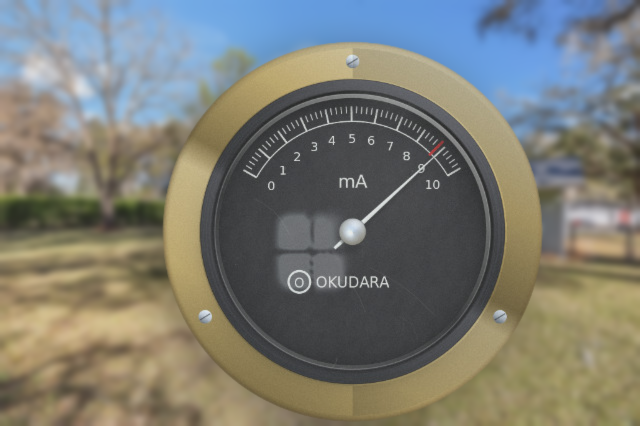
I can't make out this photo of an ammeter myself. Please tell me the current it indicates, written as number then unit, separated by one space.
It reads 9 mA
